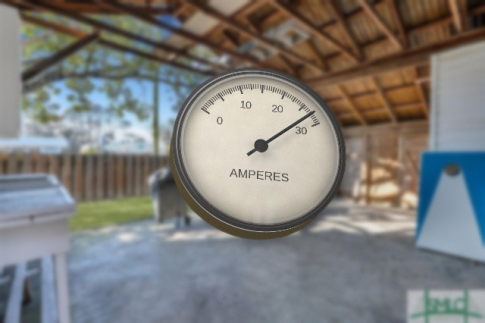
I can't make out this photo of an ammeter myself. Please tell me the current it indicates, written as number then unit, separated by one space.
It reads 27.5 A
